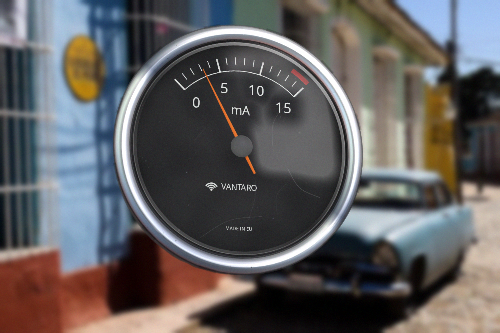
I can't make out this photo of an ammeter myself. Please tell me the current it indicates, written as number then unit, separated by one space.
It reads 3 mA
